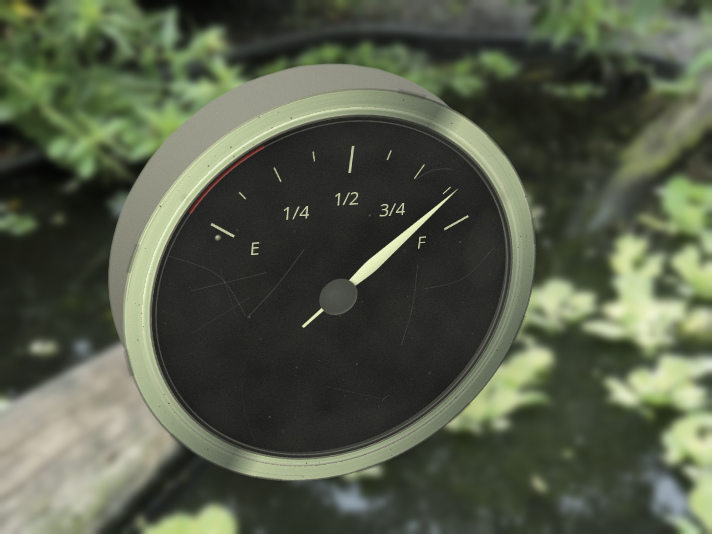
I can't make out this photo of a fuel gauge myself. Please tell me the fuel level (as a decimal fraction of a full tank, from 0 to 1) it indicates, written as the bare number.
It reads 0.875
